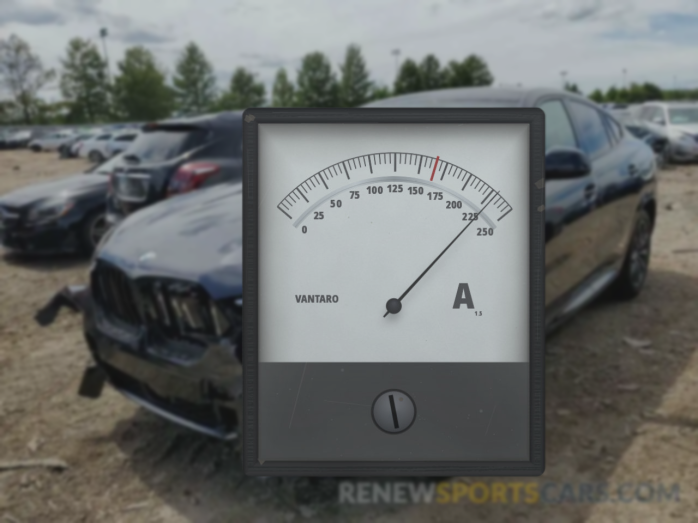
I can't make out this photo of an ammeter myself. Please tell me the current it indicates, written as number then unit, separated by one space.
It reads 230 A
